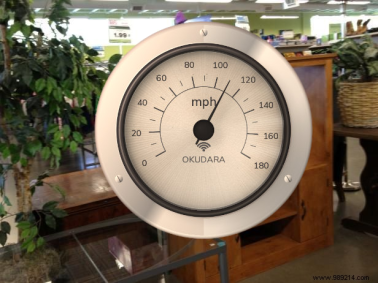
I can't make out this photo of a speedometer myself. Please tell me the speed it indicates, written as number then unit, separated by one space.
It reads 110 mph
